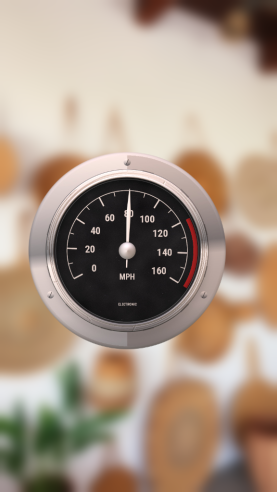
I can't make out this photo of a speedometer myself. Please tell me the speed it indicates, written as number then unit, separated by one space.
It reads 80 mph
